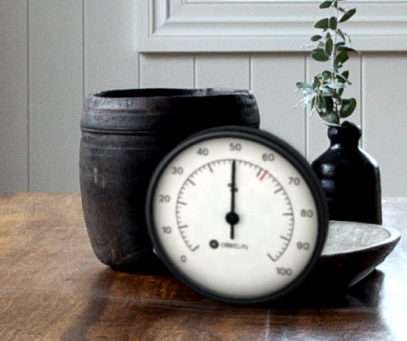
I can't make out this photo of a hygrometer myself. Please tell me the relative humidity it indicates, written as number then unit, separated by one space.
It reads 50 %
